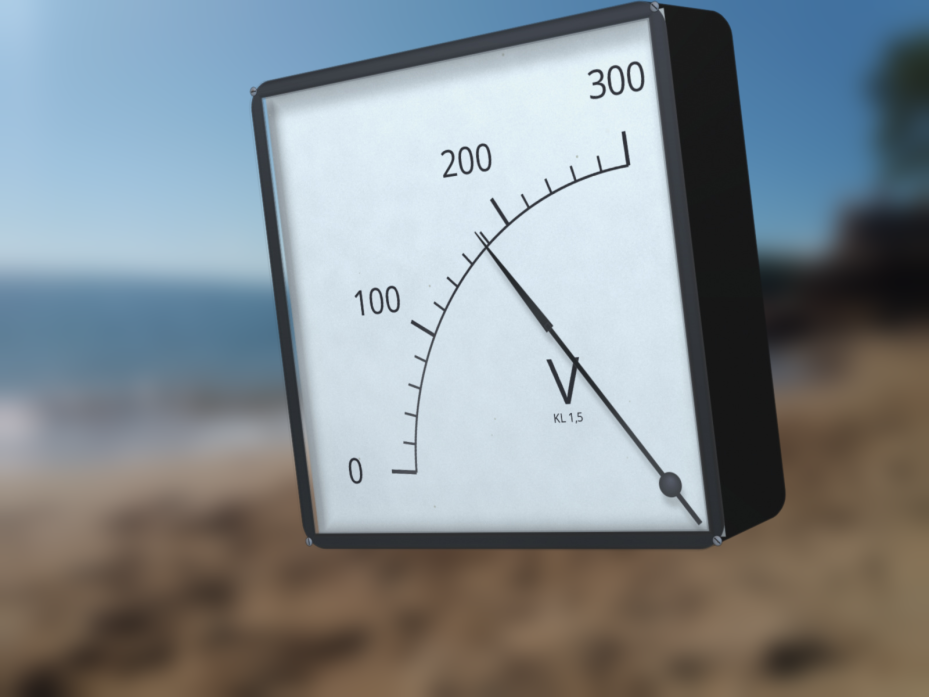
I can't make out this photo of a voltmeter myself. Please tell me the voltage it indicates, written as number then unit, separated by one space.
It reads 180 V
